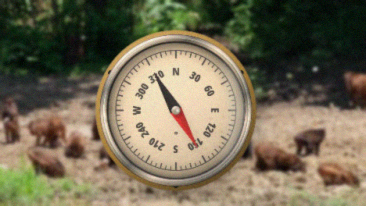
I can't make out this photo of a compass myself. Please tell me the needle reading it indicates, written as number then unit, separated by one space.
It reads 150 °
